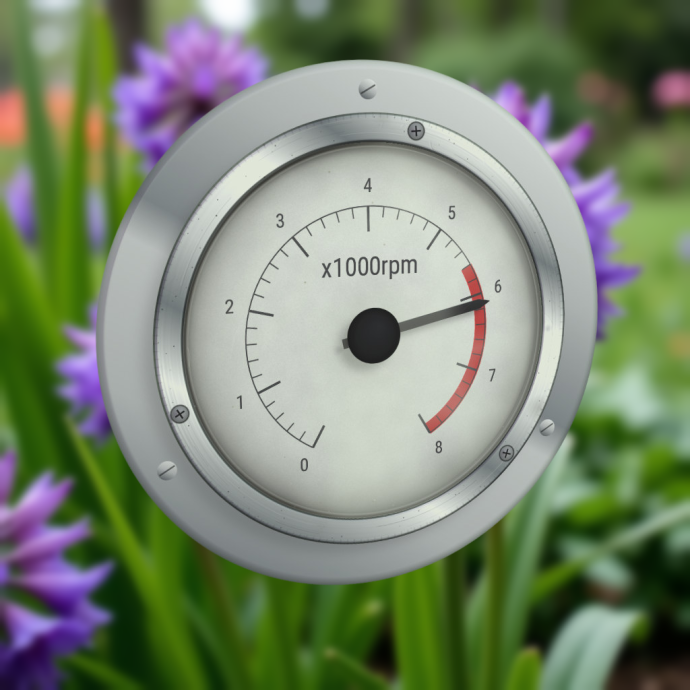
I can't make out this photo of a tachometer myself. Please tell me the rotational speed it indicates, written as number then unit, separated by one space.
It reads 6100 rpm
